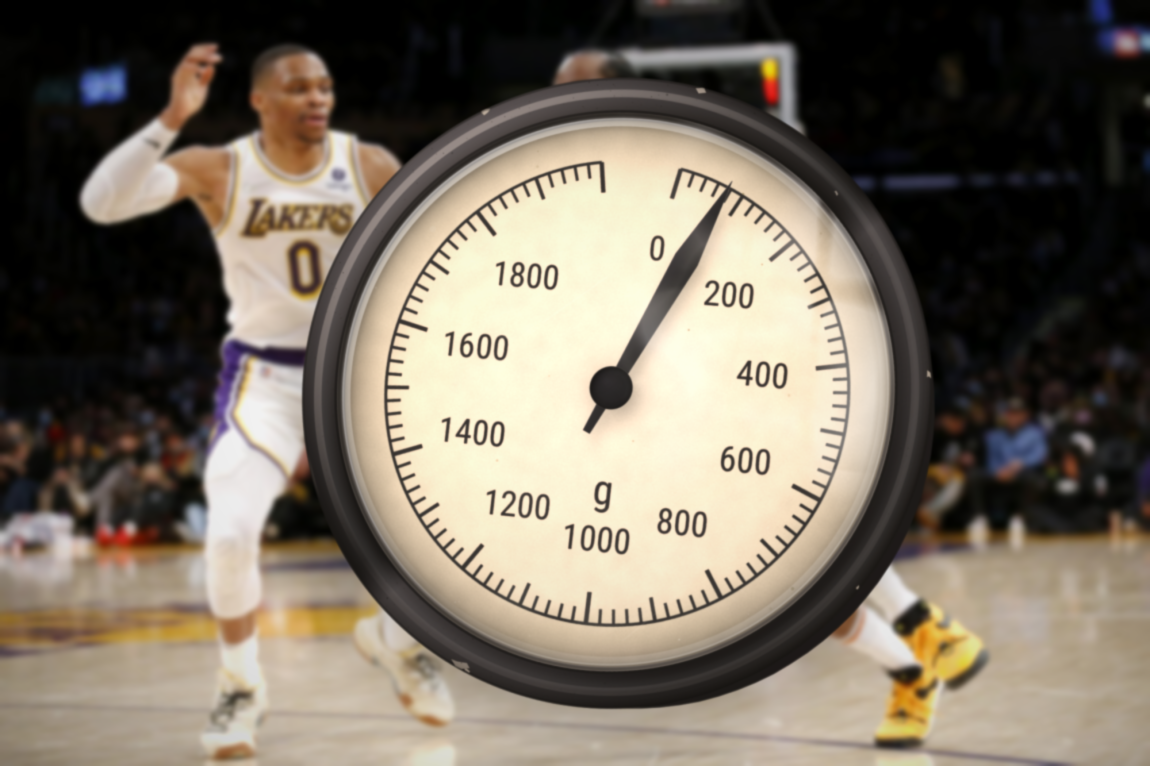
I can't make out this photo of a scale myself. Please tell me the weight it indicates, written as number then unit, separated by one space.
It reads 80 g
